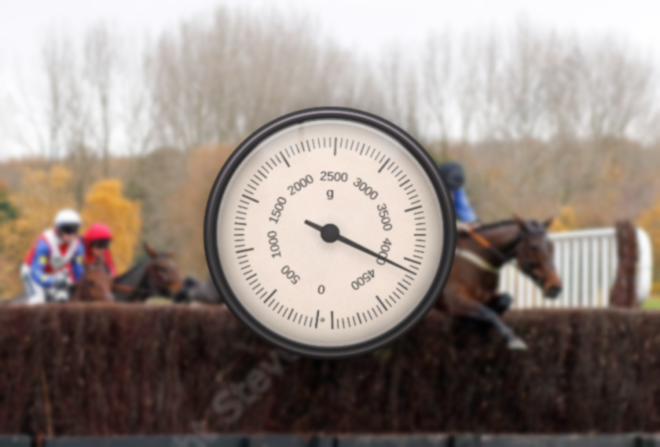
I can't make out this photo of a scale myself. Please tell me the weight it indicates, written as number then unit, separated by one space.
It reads 4100 g
